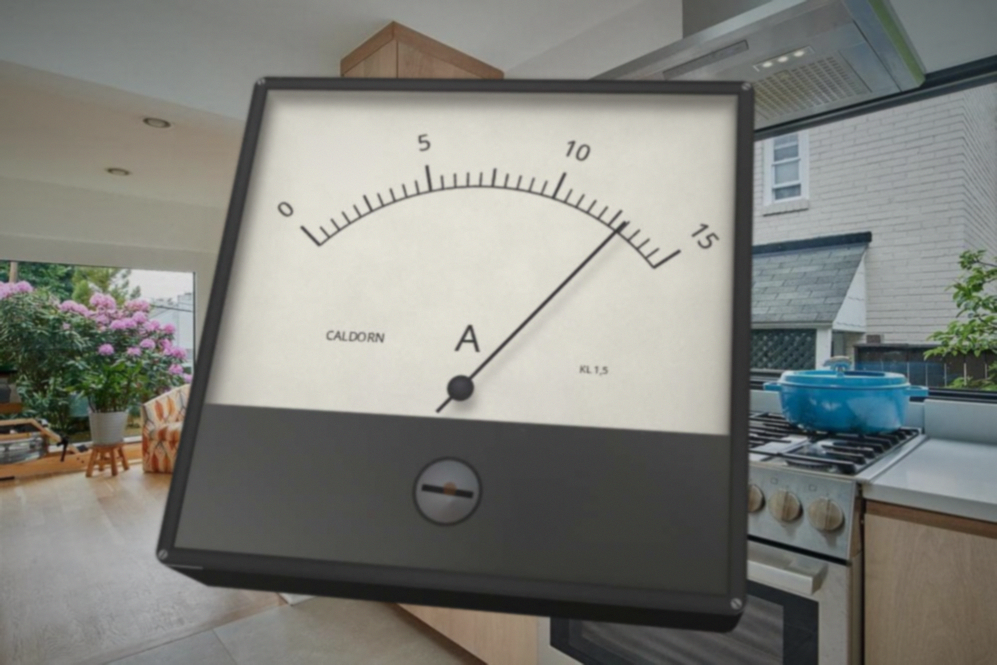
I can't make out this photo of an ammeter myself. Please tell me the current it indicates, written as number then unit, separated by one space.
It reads 13 A
